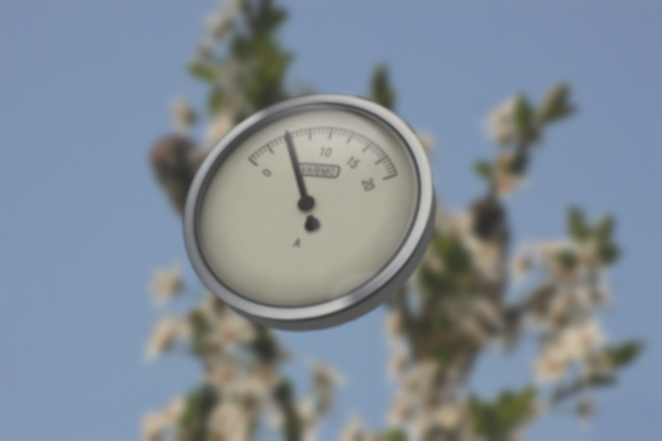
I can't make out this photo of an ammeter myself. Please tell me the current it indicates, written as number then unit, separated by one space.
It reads 5 A
